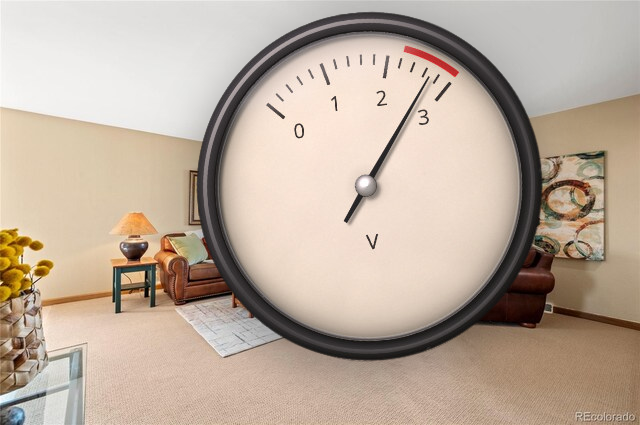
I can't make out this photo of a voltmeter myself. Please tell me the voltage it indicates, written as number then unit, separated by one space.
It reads 2.7 V
